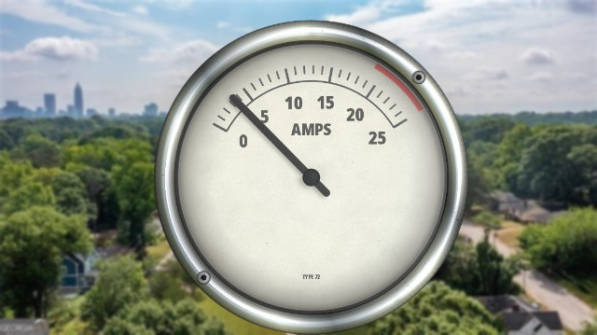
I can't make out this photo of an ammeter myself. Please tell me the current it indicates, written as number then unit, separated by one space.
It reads 3.5 A
